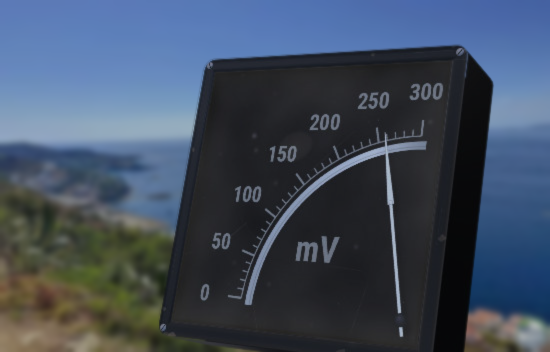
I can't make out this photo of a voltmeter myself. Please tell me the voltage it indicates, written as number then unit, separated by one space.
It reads 260 mV
